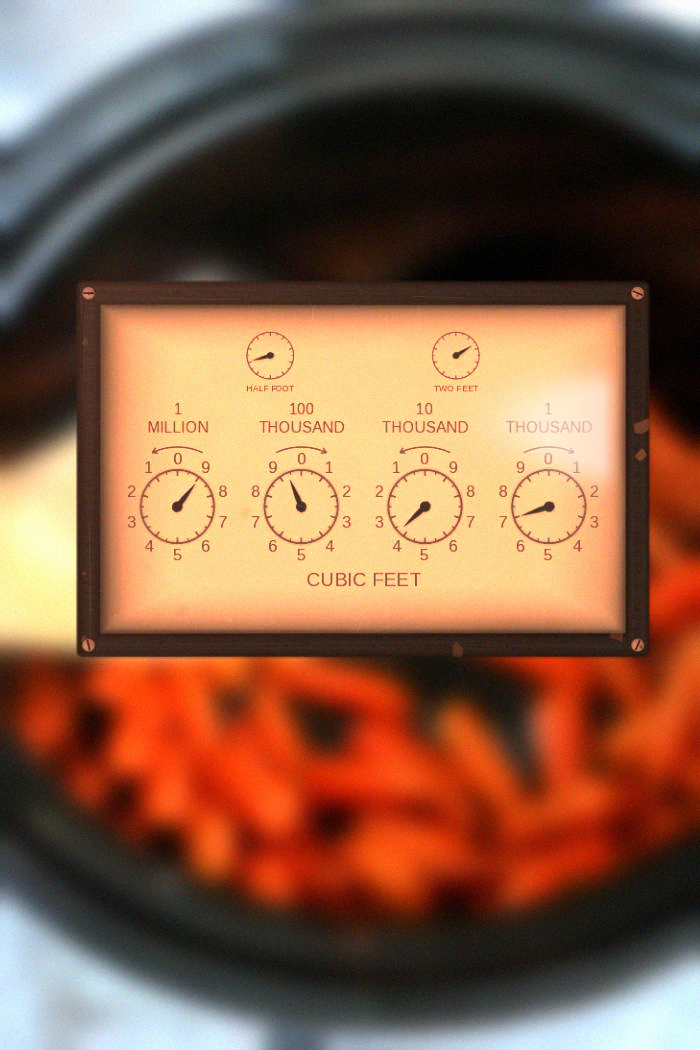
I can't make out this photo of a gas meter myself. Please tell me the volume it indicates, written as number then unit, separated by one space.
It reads 893700 ft³
